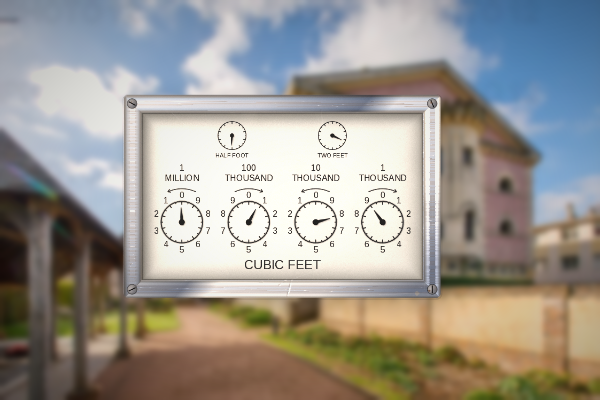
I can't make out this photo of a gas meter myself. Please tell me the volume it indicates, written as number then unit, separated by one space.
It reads 7900 ft³
